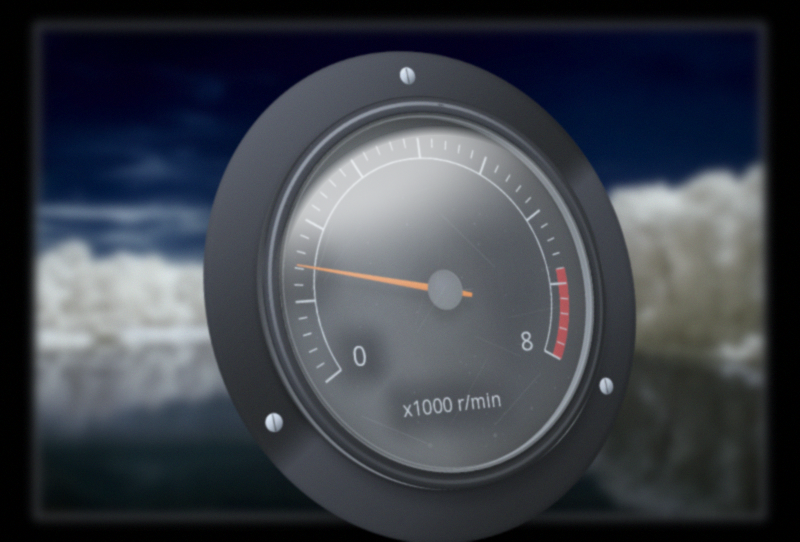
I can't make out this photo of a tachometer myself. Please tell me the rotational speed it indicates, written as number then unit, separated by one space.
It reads 1400 rpm
